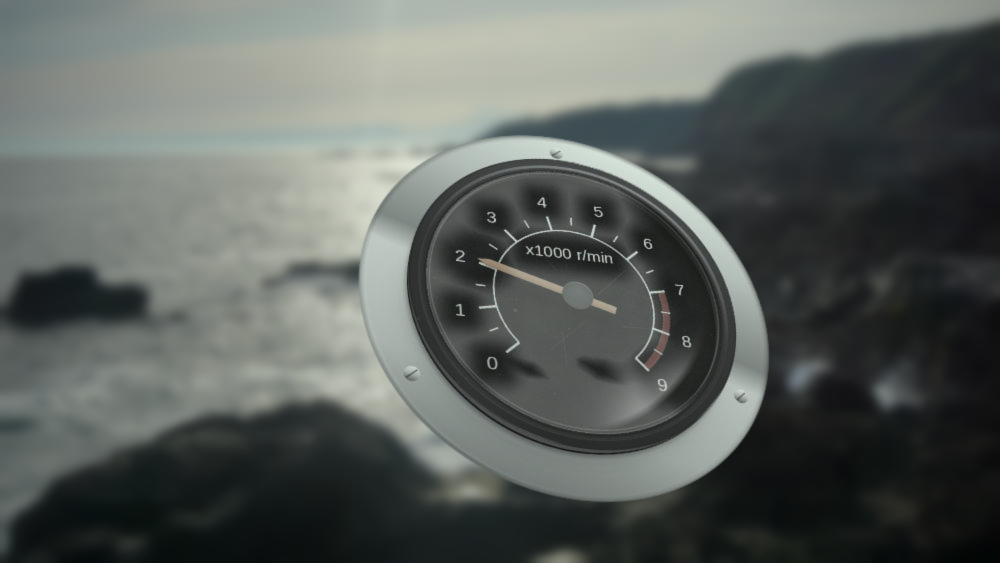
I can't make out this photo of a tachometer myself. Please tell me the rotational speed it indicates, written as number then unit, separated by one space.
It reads 2000 rpm
